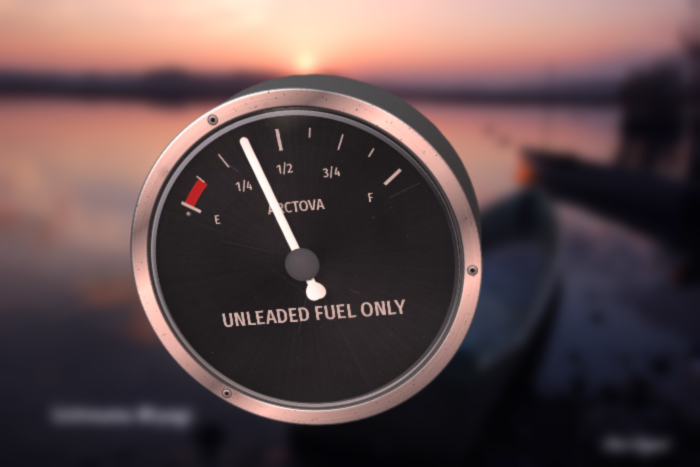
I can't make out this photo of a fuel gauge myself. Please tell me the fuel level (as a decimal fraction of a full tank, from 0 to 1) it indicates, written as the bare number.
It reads 0.375
